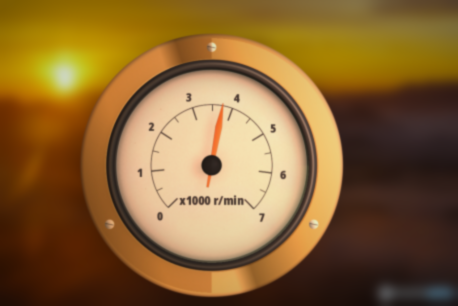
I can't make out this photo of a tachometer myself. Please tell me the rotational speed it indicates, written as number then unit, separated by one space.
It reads 3750 rpm
